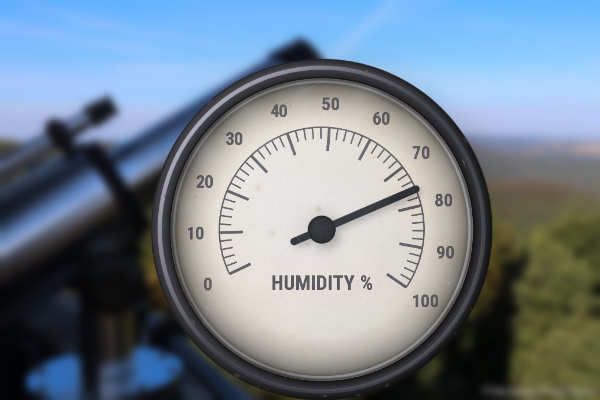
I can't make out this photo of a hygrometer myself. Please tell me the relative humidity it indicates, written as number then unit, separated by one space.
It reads 76 %
